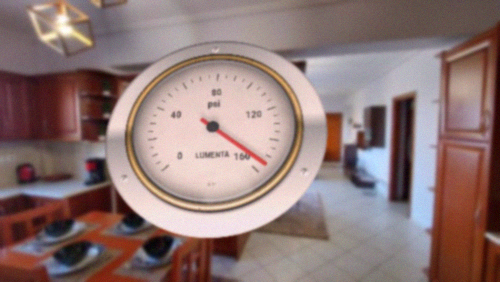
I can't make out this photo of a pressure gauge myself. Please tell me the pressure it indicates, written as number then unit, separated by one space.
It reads 155 psi
